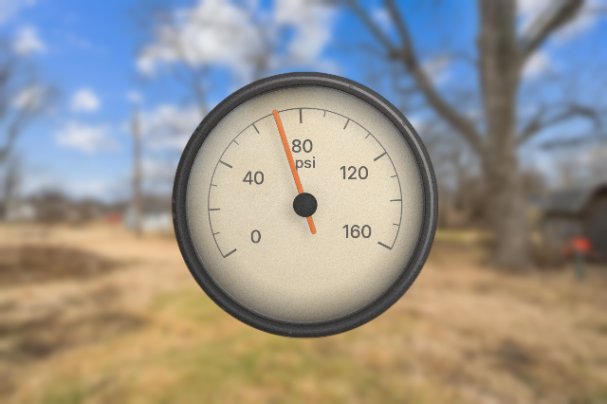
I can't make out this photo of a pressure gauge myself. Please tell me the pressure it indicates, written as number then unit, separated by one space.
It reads 70 psi
